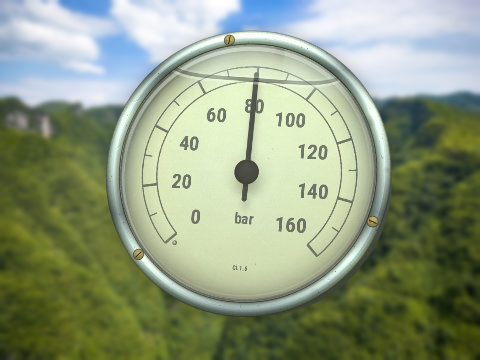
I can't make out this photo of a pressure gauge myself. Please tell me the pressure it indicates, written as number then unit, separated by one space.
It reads 80 bar
